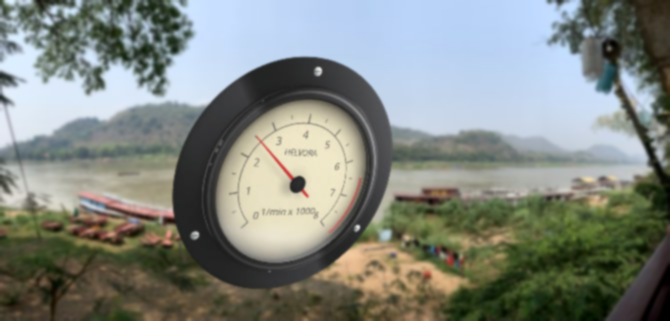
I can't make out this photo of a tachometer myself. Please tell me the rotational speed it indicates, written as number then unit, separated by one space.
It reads 2500 rpm
